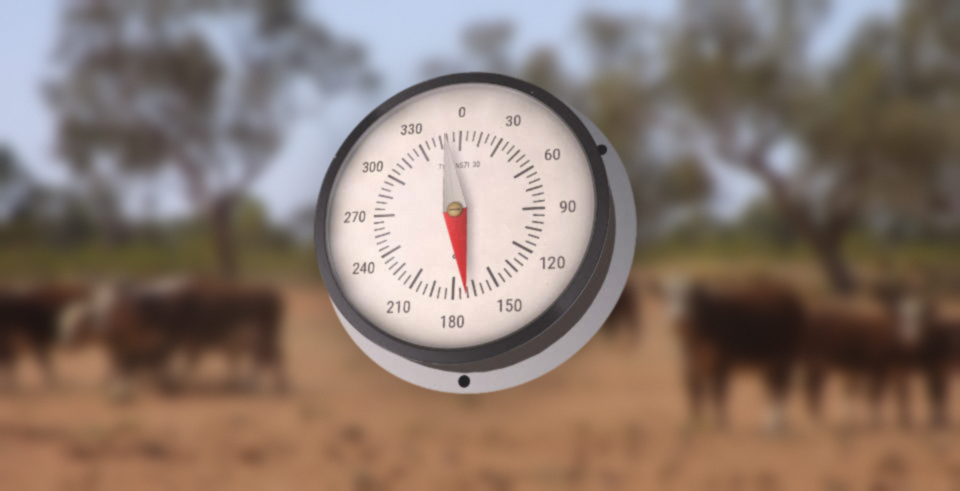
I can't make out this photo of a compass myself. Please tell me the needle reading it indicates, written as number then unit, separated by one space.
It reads 170 °
